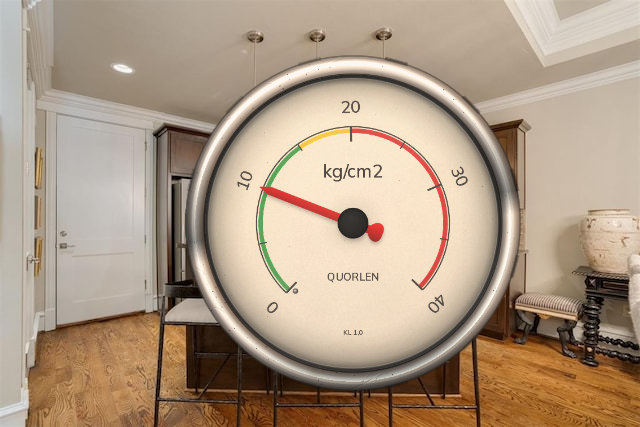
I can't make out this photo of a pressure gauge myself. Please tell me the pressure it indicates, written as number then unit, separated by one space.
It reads 10 kg/cm²
